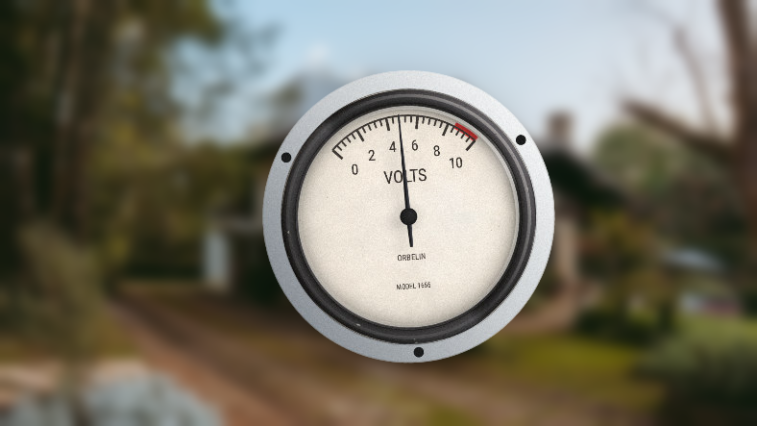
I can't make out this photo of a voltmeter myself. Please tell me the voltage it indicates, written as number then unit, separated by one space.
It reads 4.8 V
